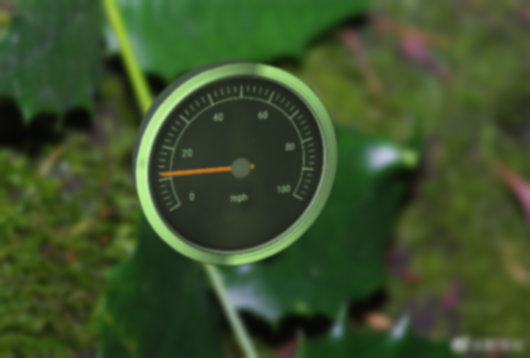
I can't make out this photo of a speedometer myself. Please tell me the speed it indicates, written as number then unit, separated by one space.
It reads 12 mph
